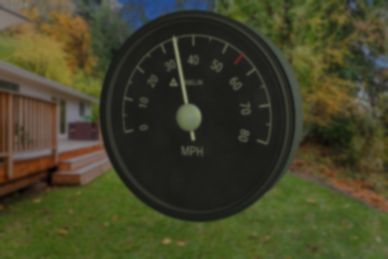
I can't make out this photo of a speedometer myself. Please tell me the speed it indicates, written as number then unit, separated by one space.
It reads 35 mph
